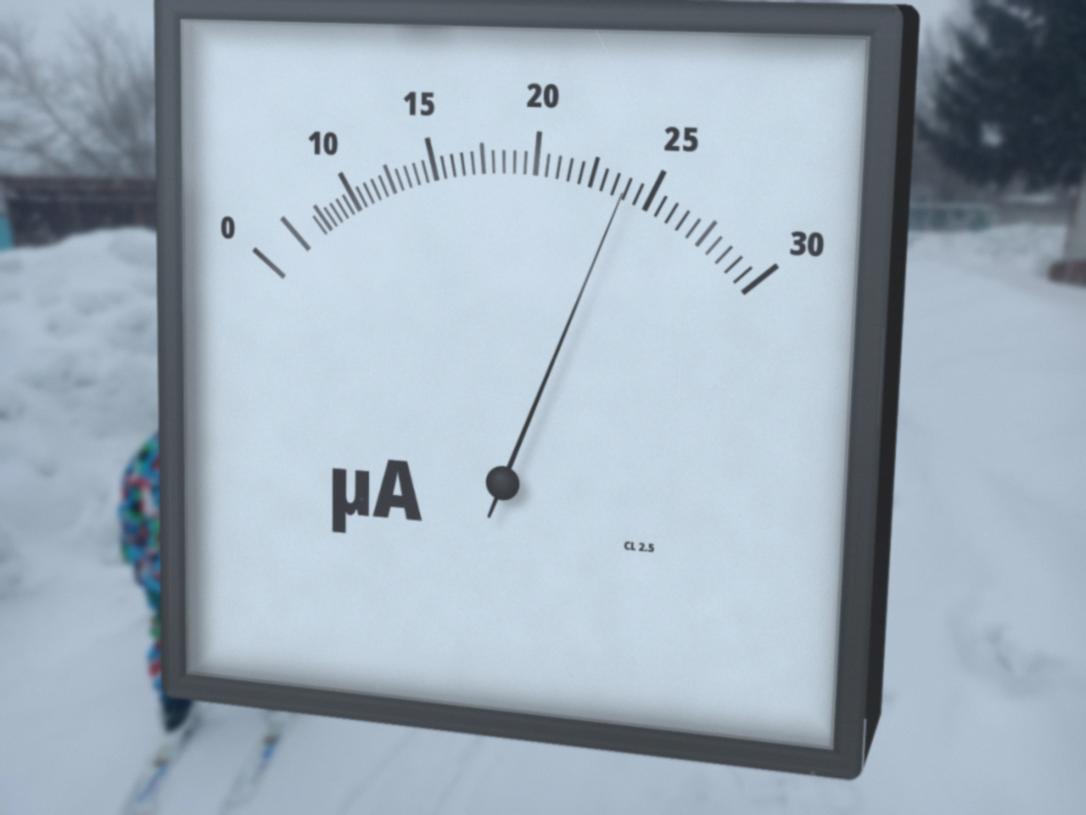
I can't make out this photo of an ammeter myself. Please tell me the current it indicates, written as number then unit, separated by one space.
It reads 24 µA
